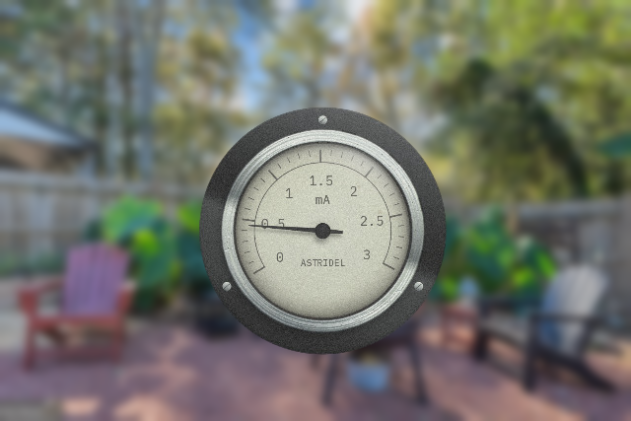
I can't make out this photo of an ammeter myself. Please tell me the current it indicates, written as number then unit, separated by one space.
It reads 0.45 mA
